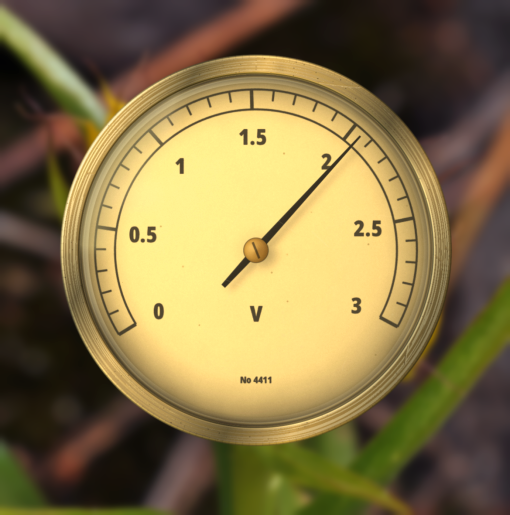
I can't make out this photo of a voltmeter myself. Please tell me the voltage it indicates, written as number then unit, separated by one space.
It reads 2.05 V
